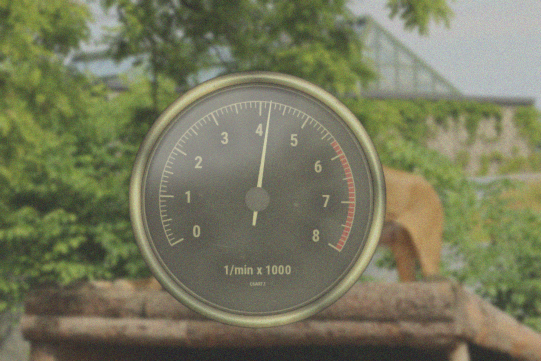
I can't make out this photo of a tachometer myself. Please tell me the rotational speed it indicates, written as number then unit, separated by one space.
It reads 4200 rpm
